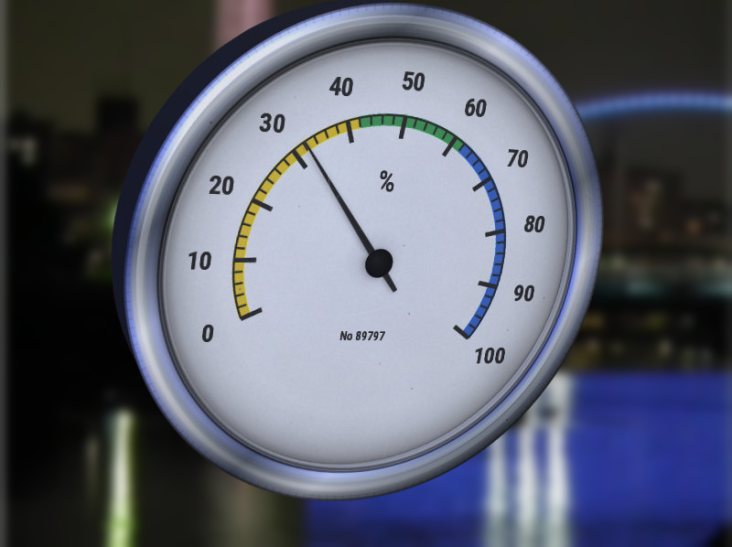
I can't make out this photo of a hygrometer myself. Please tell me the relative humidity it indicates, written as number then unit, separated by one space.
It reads 32 %
